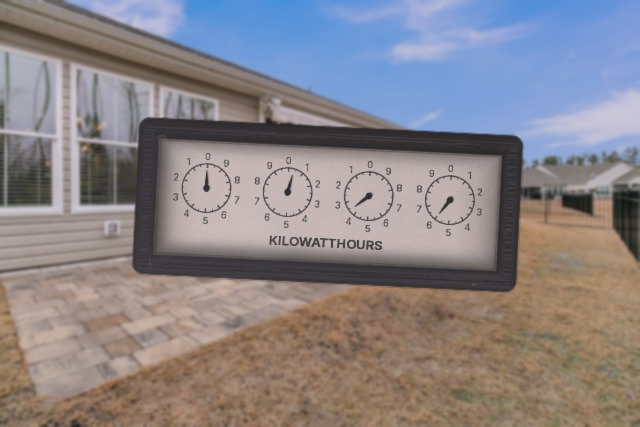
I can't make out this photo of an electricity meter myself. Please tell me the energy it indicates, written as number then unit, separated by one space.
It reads 36 kWh
